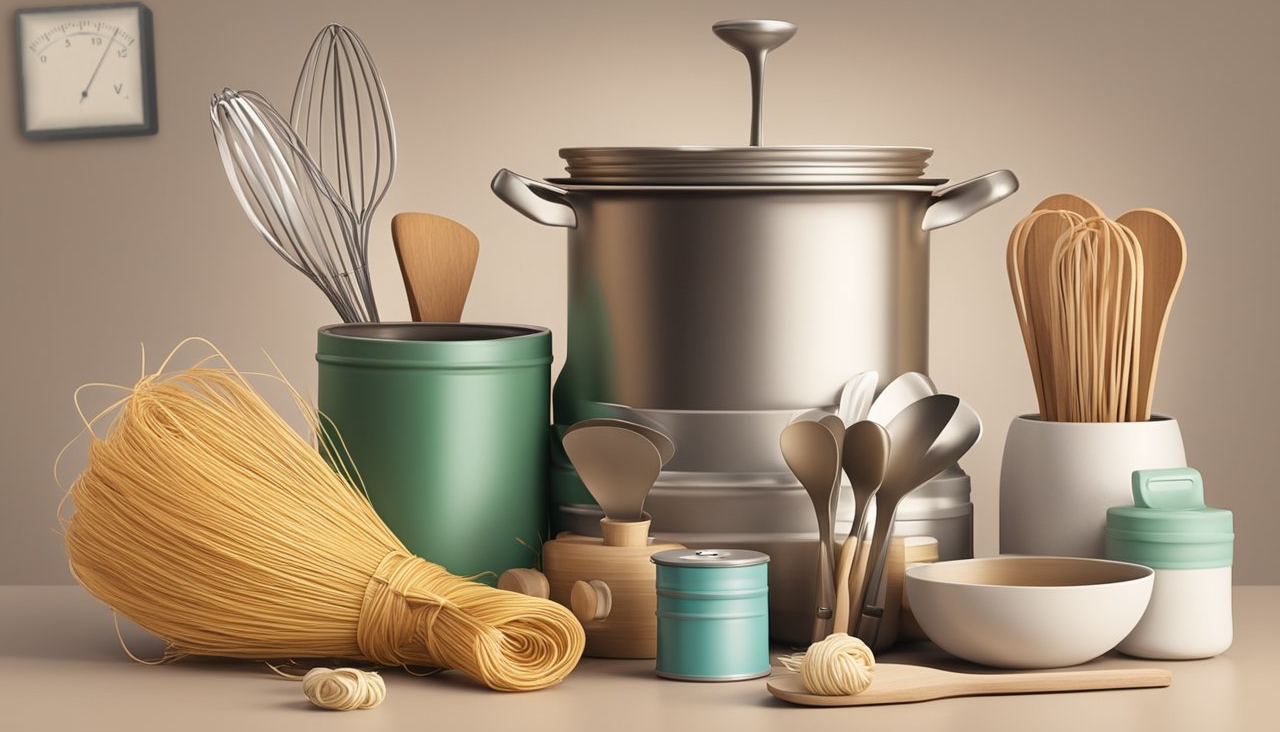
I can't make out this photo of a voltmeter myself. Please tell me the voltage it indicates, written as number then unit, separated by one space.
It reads 12.5 V
